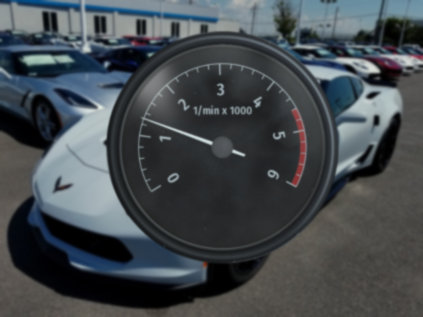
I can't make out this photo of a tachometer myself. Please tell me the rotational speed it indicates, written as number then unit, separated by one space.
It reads 1300 rpm
